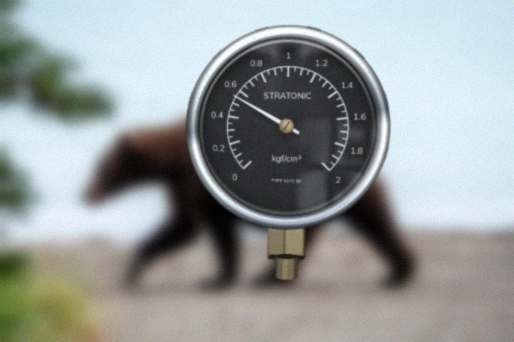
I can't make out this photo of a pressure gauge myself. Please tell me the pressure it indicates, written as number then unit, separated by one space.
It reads 0.55 kg/cm²
